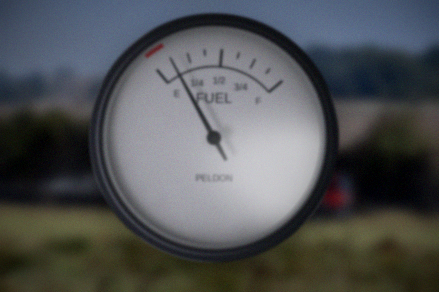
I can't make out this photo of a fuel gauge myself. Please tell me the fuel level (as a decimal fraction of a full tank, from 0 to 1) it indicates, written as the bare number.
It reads 0.125
